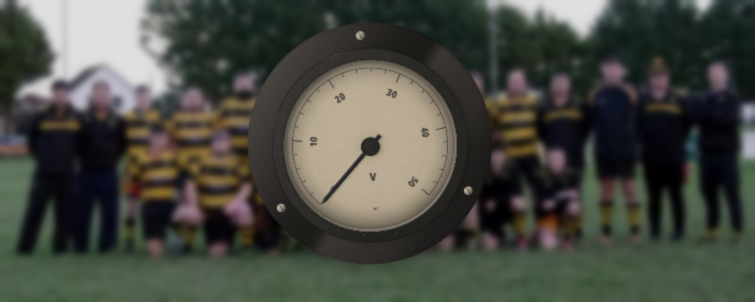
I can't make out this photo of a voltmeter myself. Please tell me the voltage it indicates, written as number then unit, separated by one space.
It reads 0 V
